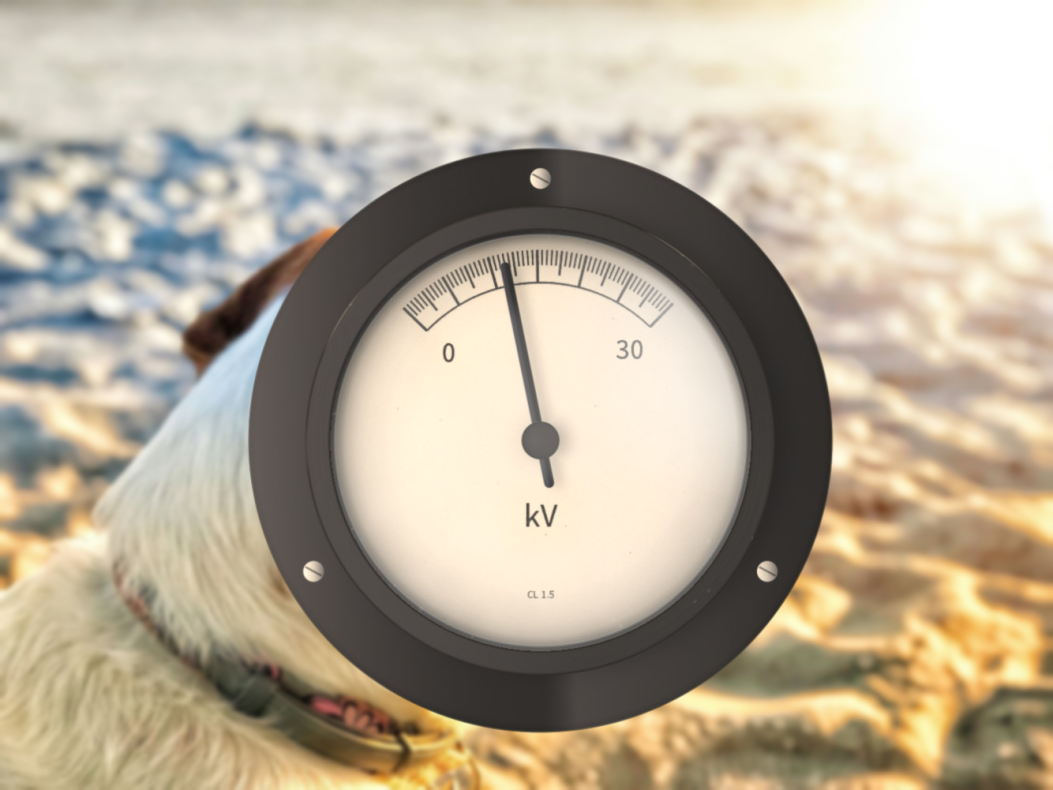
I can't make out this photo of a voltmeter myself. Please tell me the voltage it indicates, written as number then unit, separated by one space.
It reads 11.5 kV
